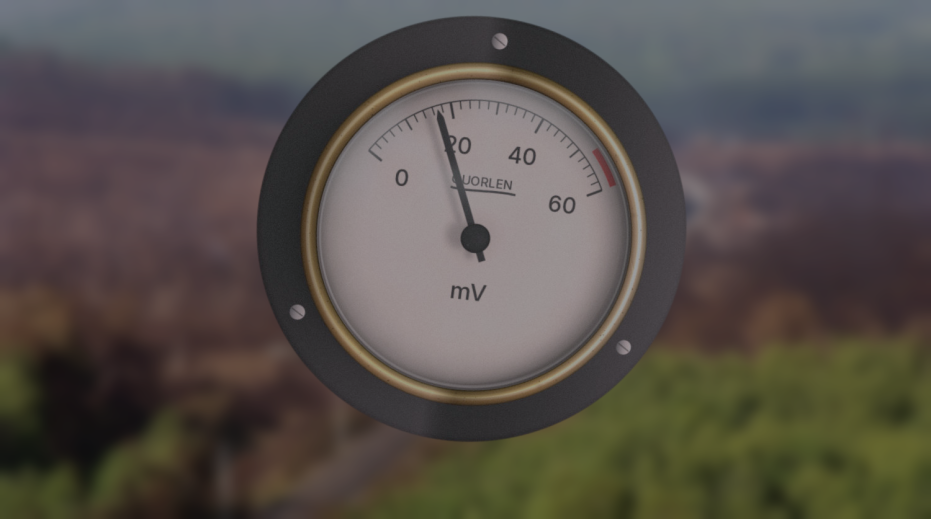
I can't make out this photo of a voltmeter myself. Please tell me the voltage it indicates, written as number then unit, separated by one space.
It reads 17 mV
